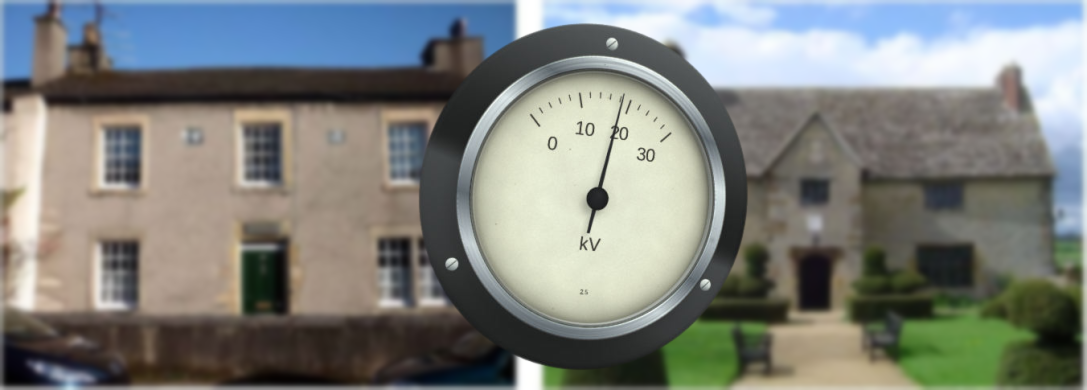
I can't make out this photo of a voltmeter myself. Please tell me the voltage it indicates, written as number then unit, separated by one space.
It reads 18 kV
